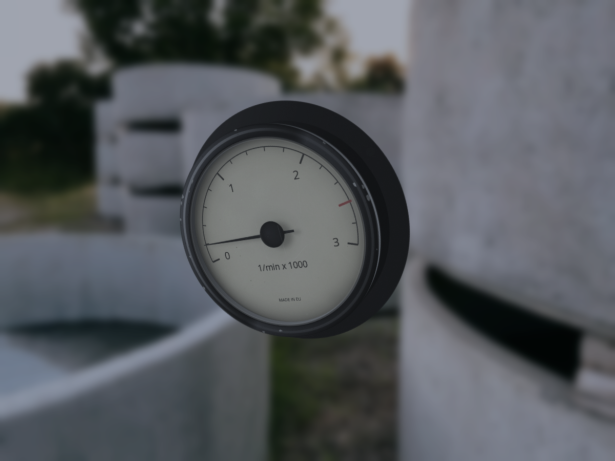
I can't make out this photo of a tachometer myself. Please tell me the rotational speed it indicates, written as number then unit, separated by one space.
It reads 200 rpm
